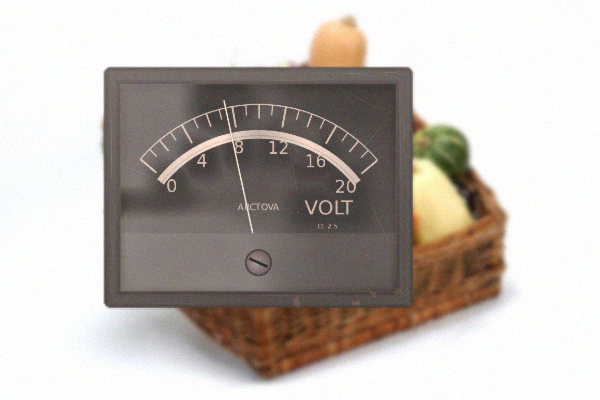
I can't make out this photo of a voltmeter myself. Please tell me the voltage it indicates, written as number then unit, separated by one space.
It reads 7.5 V
